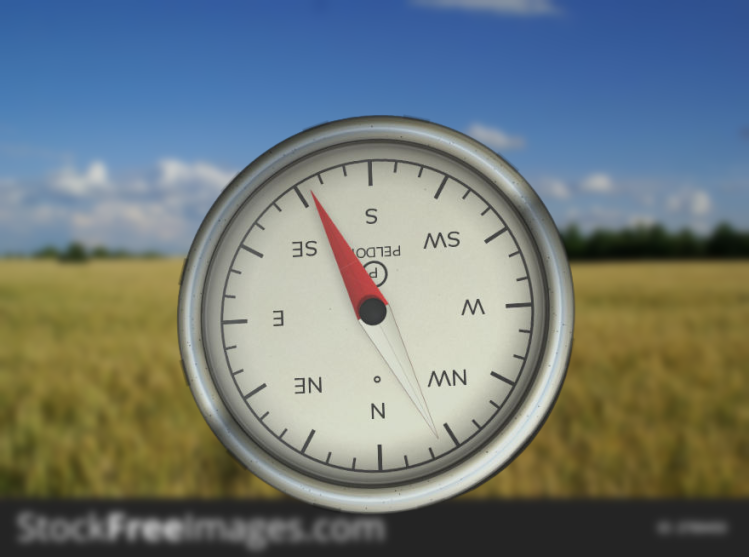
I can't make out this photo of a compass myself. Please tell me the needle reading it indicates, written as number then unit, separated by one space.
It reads 155 °
